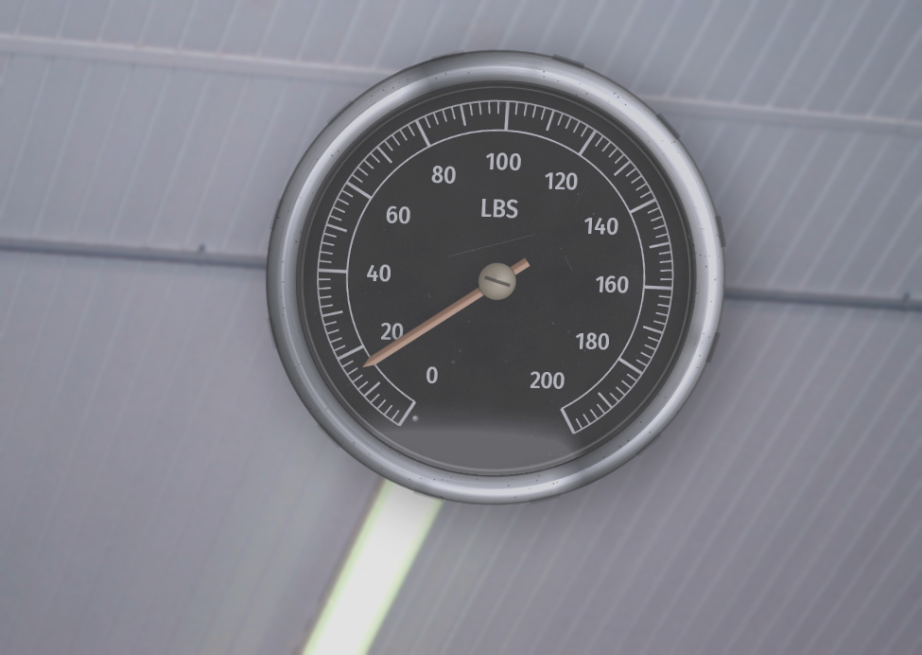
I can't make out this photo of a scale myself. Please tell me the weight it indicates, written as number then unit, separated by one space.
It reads 16 lb
